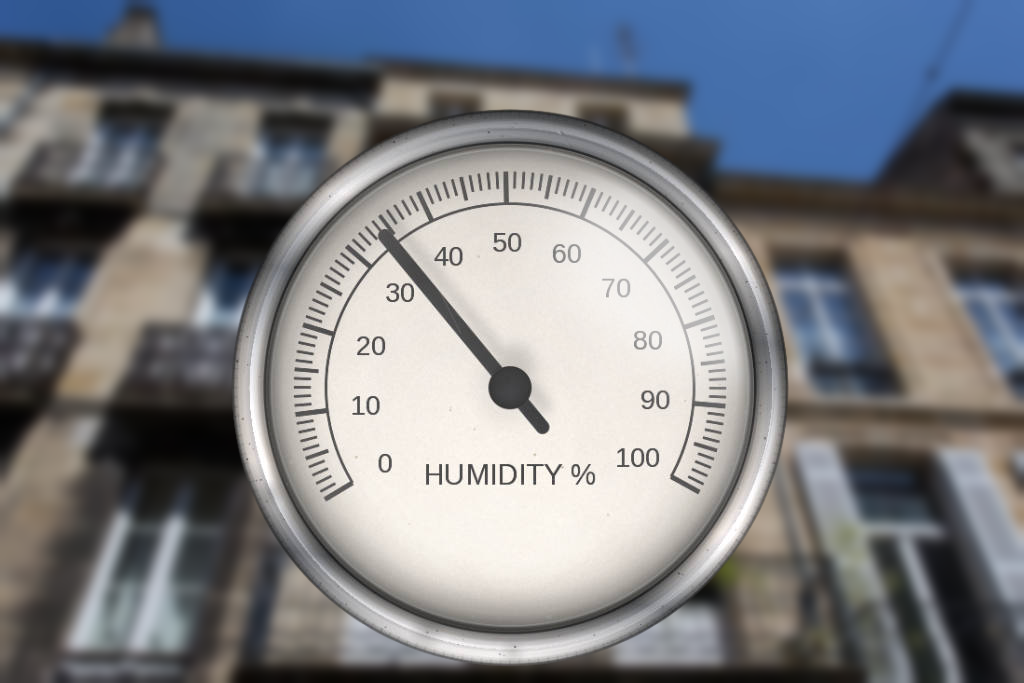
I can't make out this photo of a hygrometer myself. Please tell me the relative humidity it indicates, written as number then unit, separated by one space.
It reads 34 %
